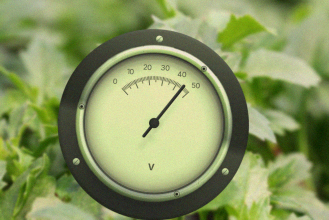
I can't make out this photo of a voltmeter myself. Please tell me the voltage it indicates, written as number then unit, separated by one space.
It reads 45 V
